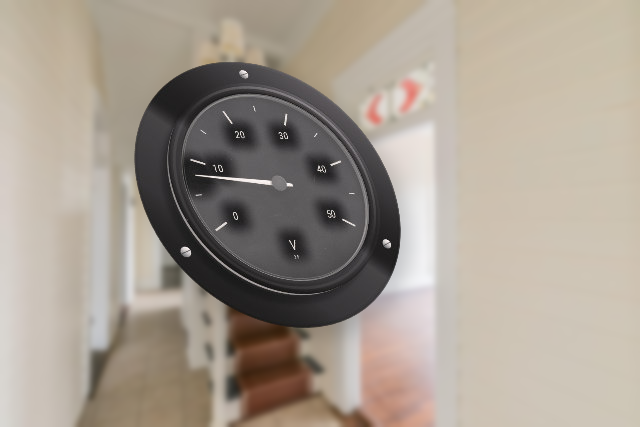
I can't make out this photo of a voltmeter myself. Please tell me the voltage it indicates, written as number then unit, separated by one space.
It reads 7.5 V
